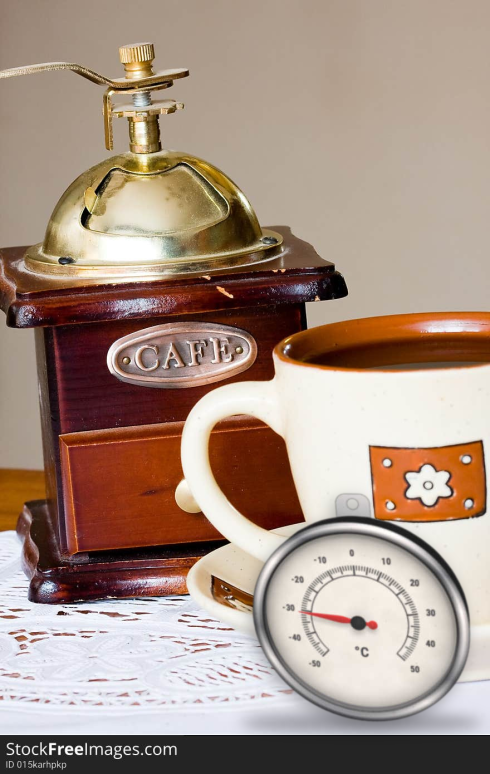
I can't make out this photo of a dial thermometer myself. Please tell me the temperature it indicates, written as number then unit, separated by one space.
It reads -30 °C
